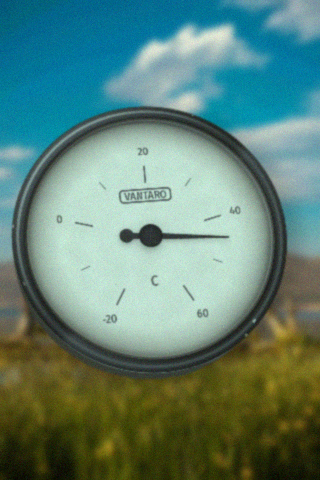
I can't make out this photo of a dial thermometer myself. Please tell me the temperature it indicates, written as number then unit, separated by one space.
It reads 45 °C
